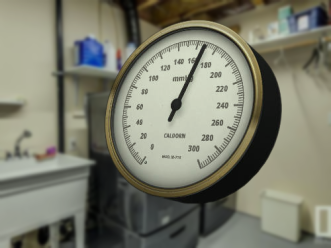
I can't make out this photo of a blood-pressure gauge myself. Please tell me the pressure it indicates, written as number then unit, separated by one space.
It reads 170 mmHg
